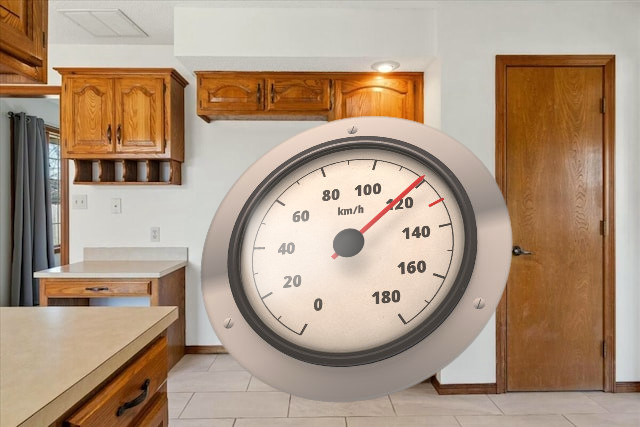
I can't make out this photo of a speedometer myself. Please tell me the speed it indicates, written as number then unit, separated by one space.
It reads 120 km/h
